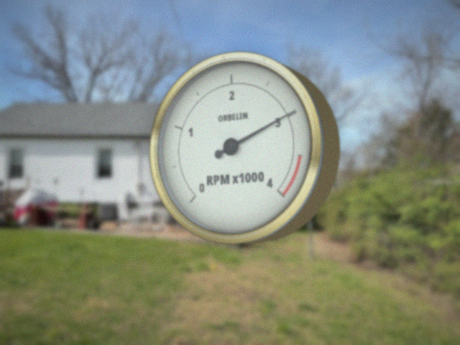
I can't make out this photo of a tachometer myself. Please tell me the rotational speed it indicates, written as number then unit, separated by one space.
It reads 3000 rpm
